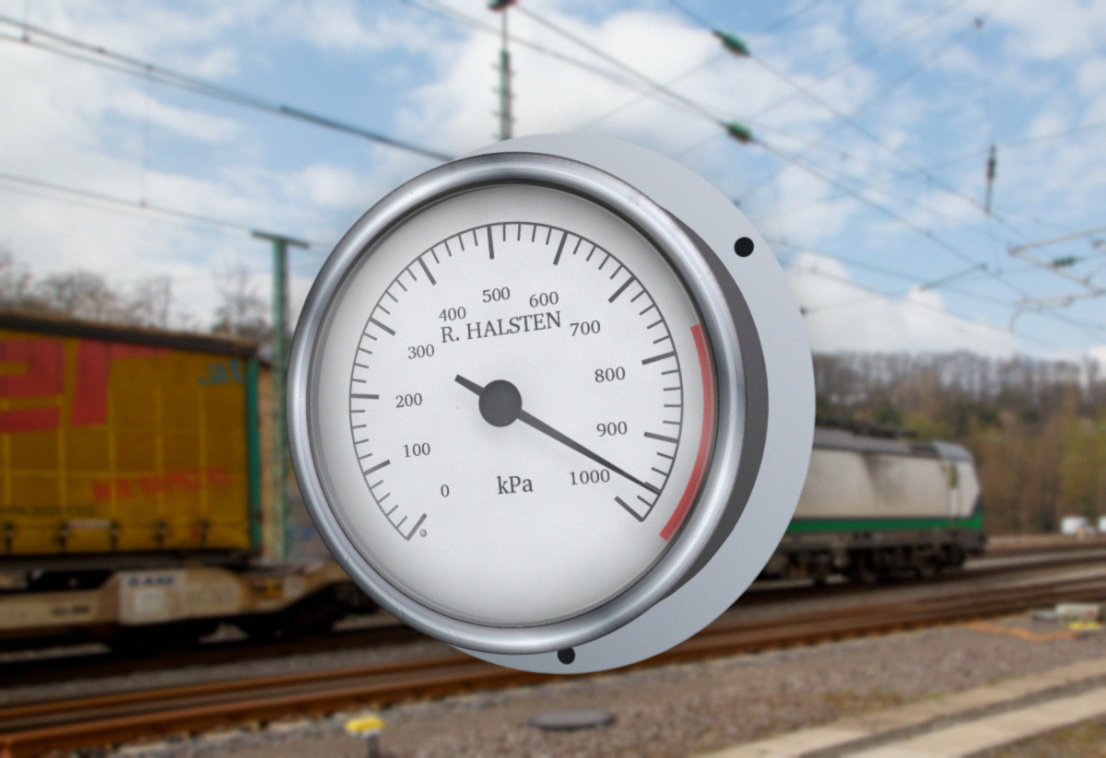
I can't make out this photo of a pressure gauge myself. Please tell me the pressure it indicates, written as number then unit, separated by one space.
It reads 960 kPa
